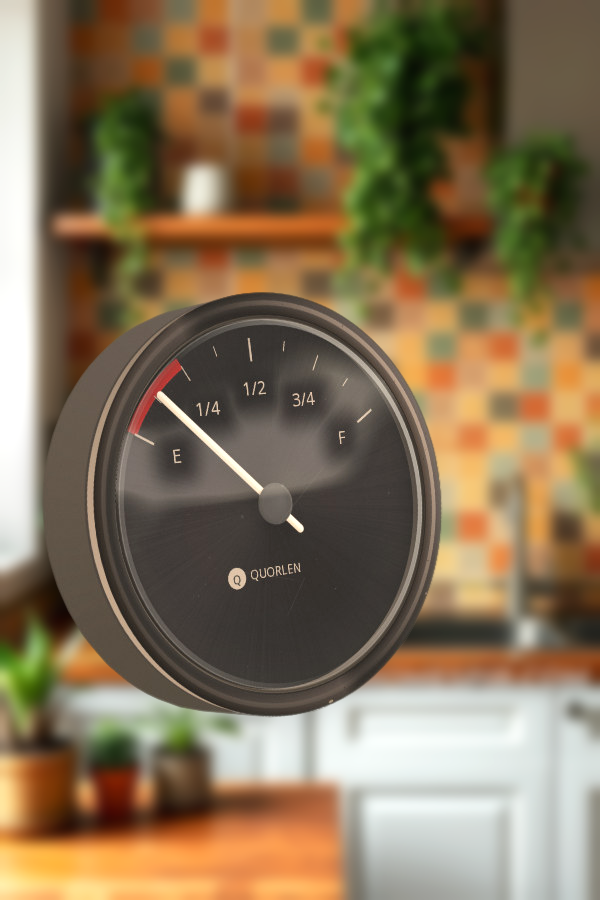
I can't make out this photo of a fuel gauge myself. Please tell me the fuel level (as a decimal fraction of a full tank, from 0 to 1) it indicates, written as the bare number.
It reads 0.125
